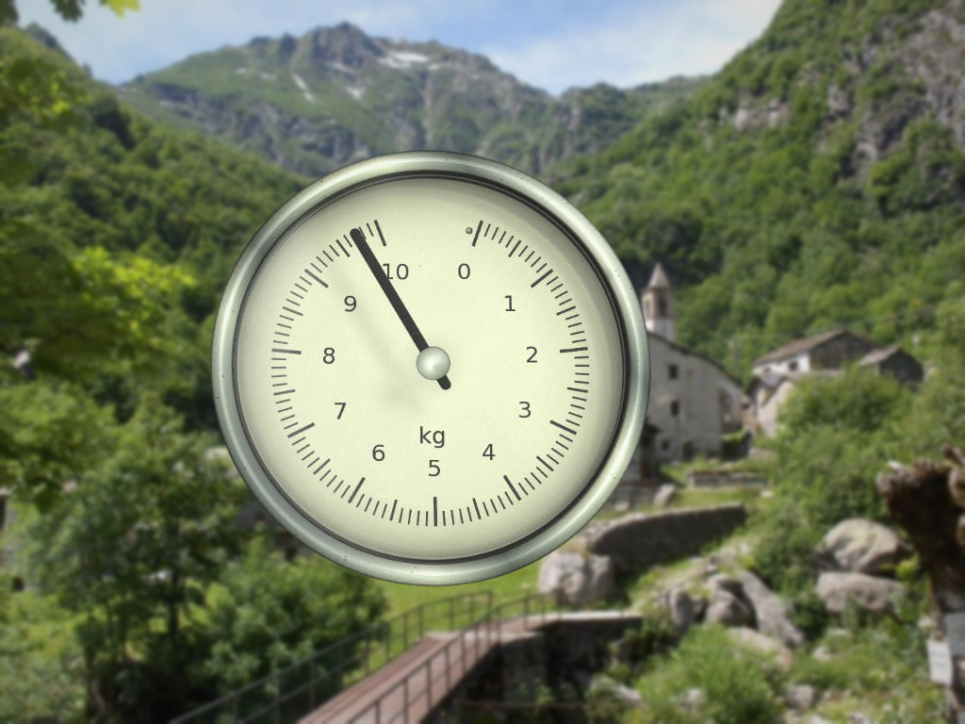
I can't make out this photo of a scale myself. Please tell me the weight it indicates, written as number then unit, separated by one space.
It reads 9.7 kg
